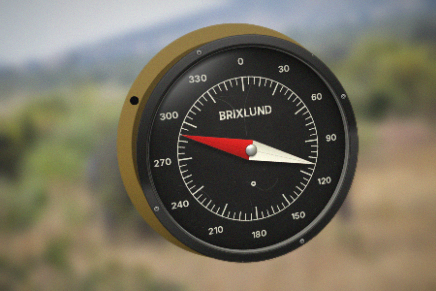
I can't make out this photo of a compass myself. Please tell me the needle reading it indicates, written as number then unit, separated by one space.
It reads 290 °
